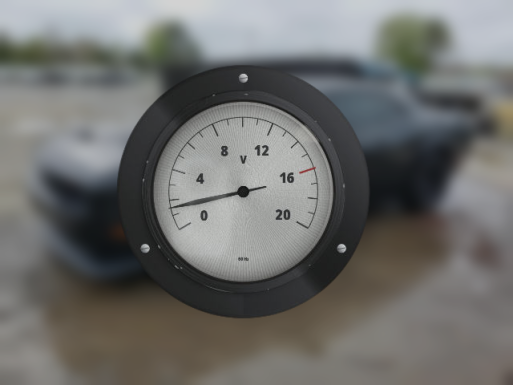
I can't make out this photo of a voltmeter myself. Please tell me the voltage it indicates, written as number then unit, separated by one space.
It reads 1.5 V
